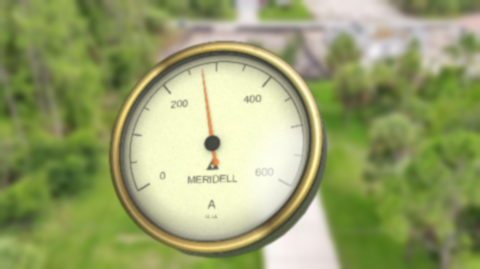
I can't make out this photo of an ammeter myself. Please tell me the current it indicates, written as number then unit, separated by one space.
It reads 275 A
